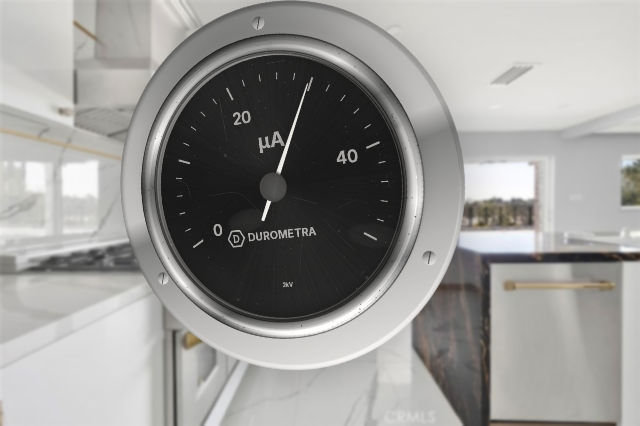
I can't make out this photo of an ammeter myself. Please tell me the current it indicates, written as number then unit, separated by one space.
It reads 30 µA
